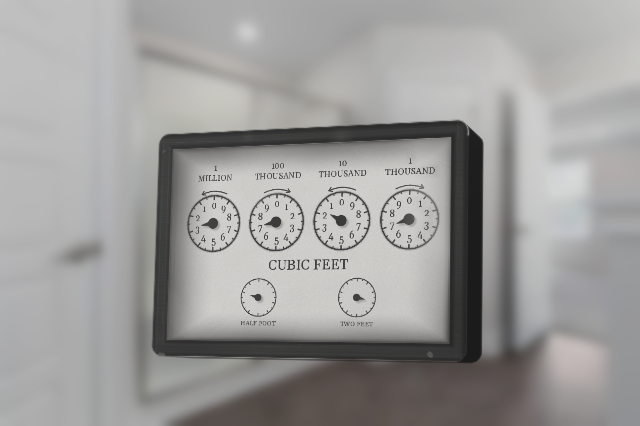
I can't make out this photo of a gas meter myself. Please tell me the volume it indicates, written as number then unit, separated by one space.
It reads 271700 ft³
